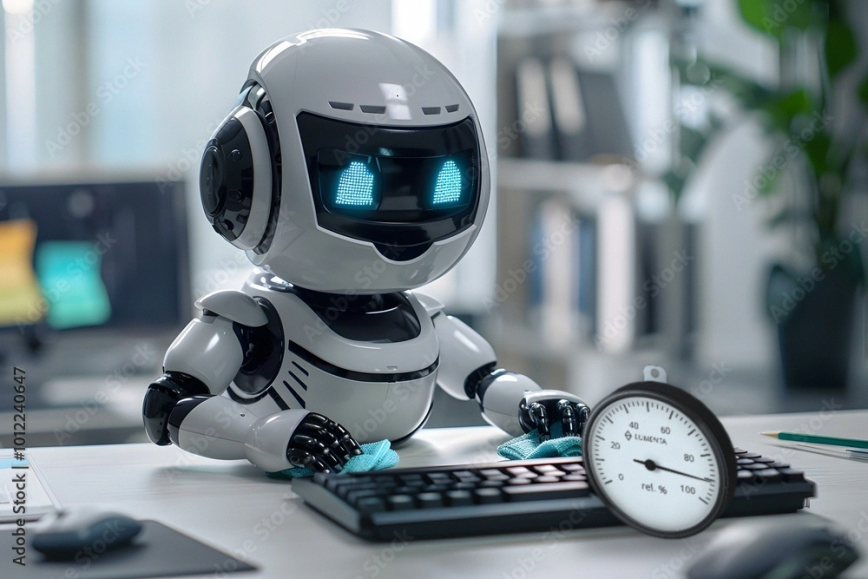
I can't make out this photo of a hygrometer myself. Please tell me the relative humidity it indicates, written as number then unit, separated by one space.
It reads 90 %
